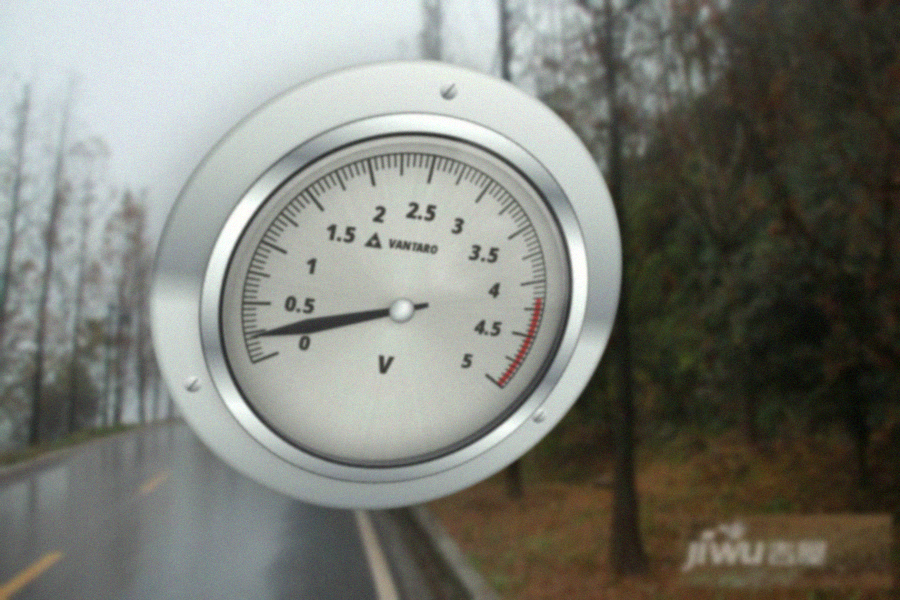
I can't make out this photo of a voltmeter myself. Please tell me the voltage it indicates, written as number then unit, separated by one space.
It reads 0.25 V
